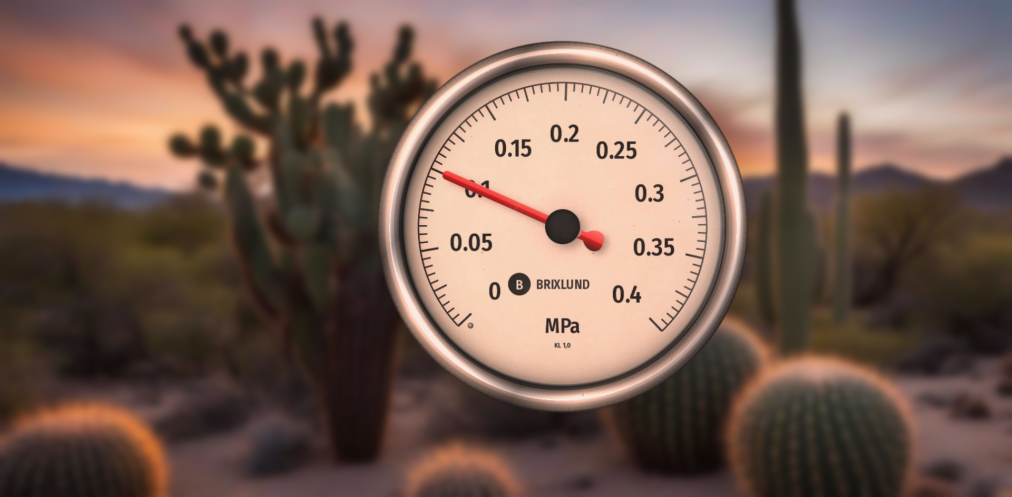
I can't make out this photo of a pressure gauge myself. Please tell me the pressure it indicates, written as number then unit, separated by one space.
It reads 0.1 MPa
